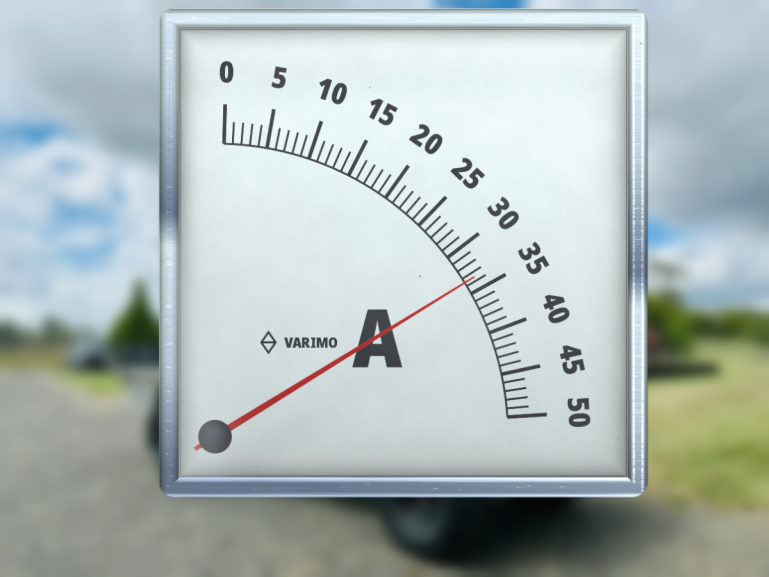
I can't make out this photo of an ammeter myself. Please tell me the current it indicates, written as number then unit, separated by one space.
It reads 33.5 A
